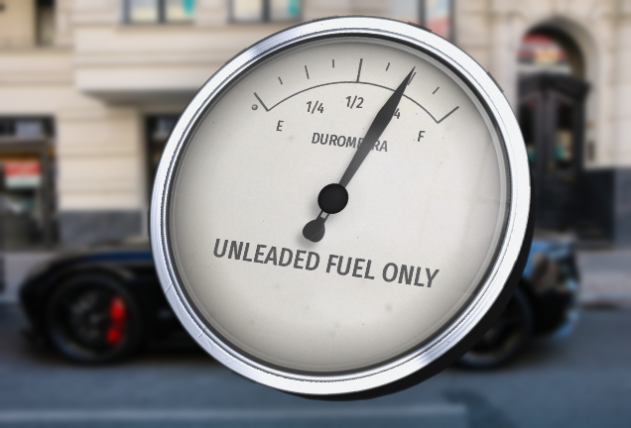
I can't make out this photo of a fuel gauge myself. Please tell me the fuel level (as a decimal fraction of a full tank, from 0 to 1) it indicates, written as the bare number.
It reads 0.75
